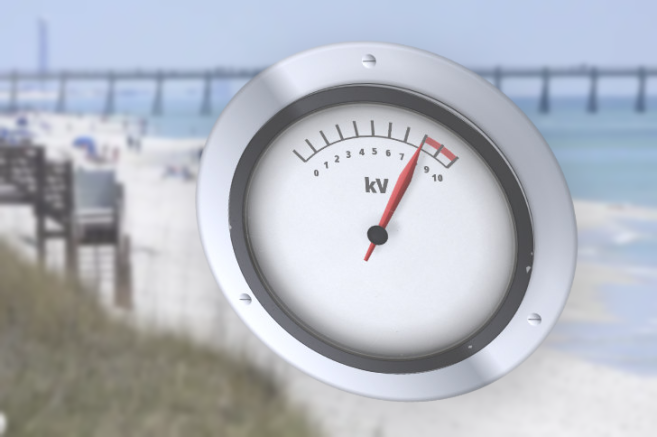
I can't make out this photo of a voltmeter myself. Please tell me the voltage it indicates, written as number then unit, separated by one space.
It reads 8 kV
